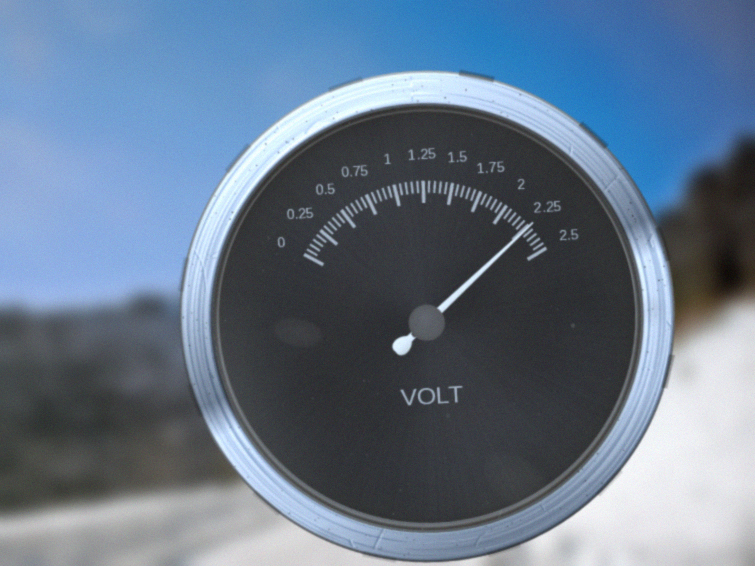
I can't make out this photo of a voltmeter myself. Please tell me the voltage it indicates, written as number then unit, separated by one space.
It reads 2.25 V
